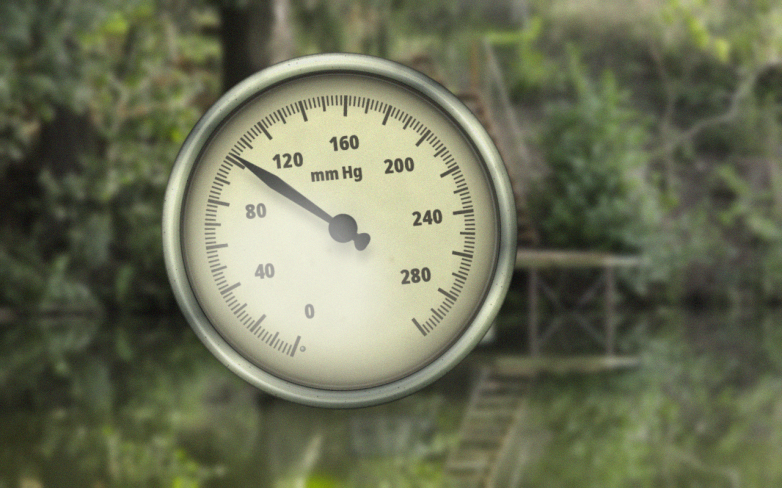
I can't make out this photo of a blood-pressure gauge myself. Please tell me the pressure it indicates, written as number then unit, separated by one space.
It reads 102 mmHg
